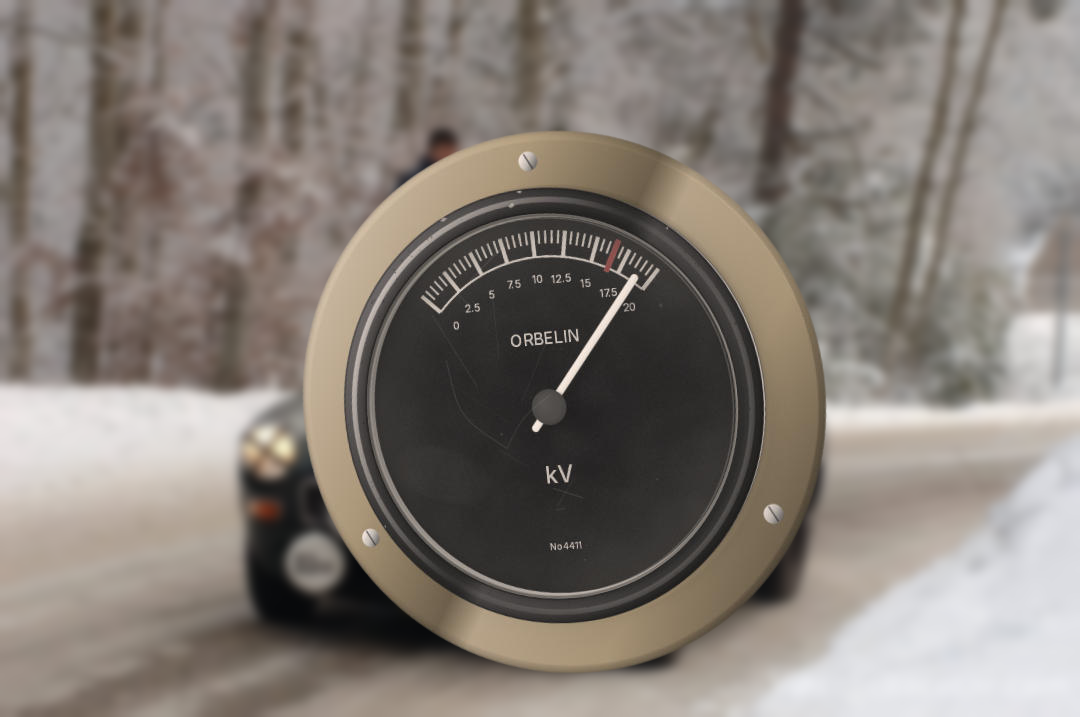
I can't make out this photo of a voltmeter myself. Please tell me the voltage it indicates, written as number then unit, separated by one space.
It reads 19 kV
